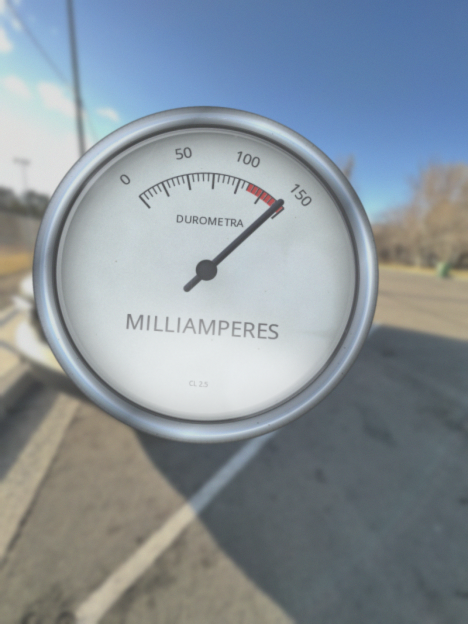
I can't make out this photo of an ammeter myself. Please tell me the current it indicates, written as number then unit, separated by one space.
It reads 145 mA
